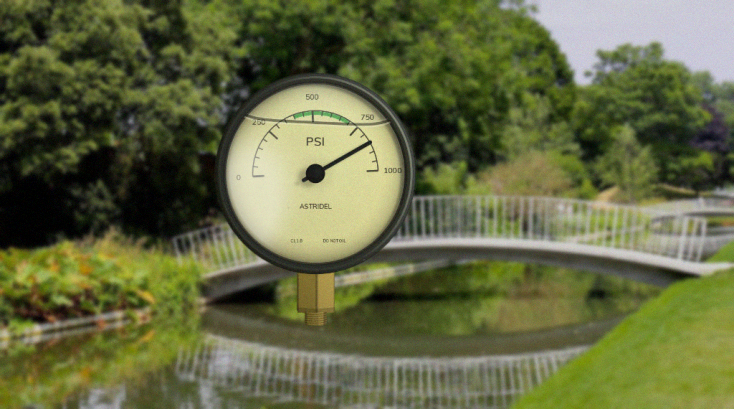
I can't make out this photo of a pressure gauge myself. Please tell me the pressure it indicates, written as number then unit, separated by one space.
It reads 850 psi
